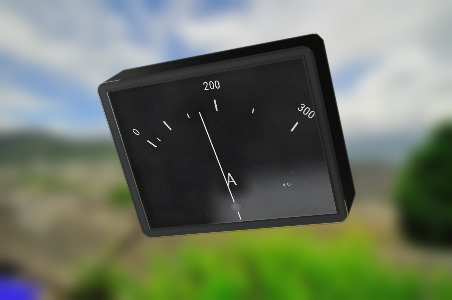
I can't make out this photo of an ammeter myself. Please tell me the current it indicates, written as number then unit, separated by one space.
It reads 175 A
